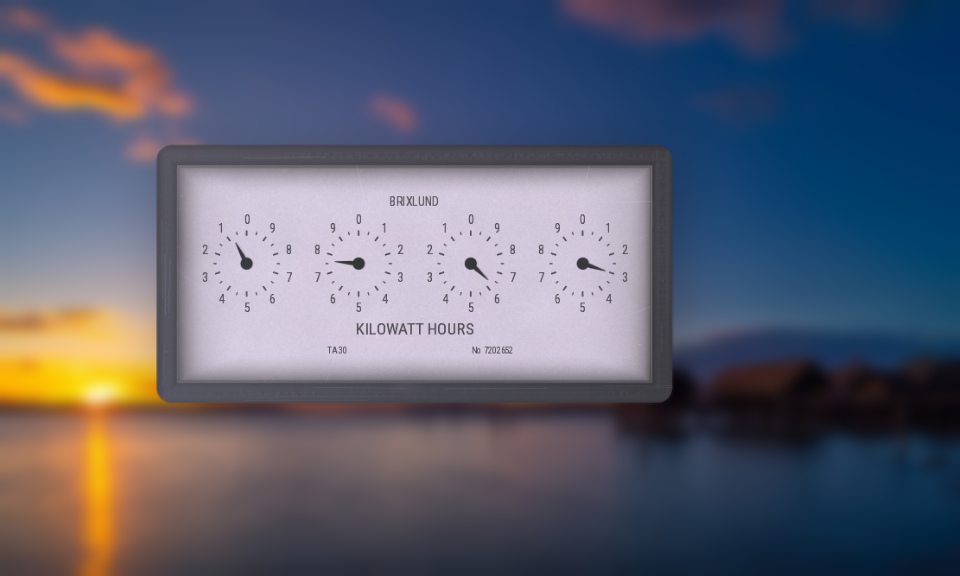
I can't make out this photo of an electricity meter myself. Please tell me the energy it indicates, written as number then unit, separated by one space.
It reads 763 kWh
